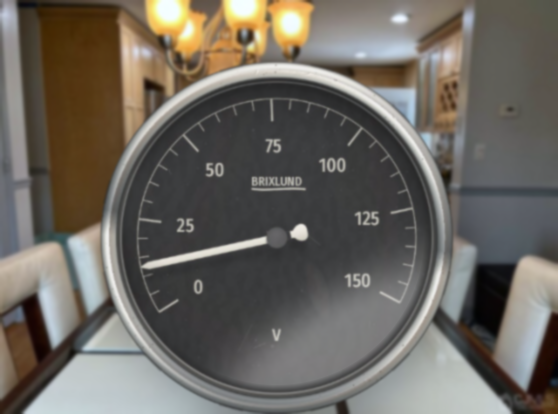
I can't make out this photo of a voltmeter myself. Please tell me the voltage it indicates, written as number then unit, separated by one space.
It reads 12.5 V
